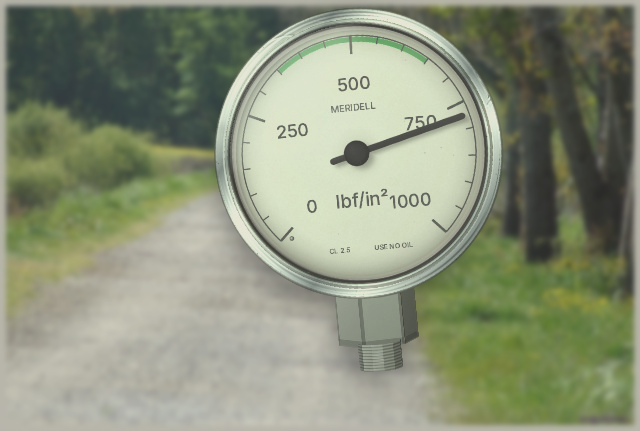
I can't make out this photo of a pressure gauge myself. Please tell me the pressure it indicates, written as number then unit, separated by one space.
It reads 775 psi
